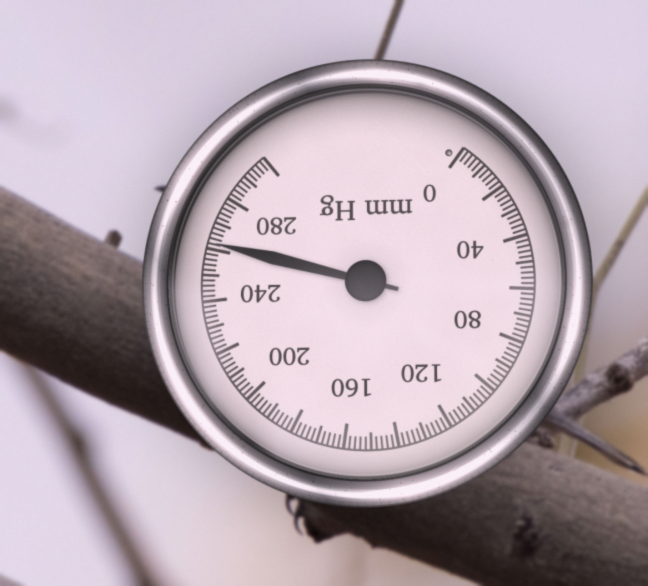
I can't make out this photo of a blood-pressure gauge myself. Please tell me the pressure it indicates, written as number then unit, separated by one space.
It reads 262 mmHg
